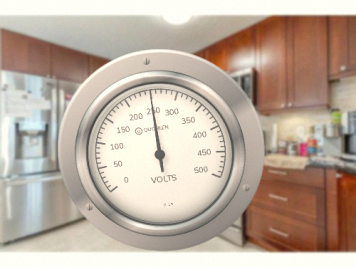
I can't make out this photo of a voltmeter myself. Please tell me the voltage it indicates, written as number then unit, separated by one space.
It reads 250 V
